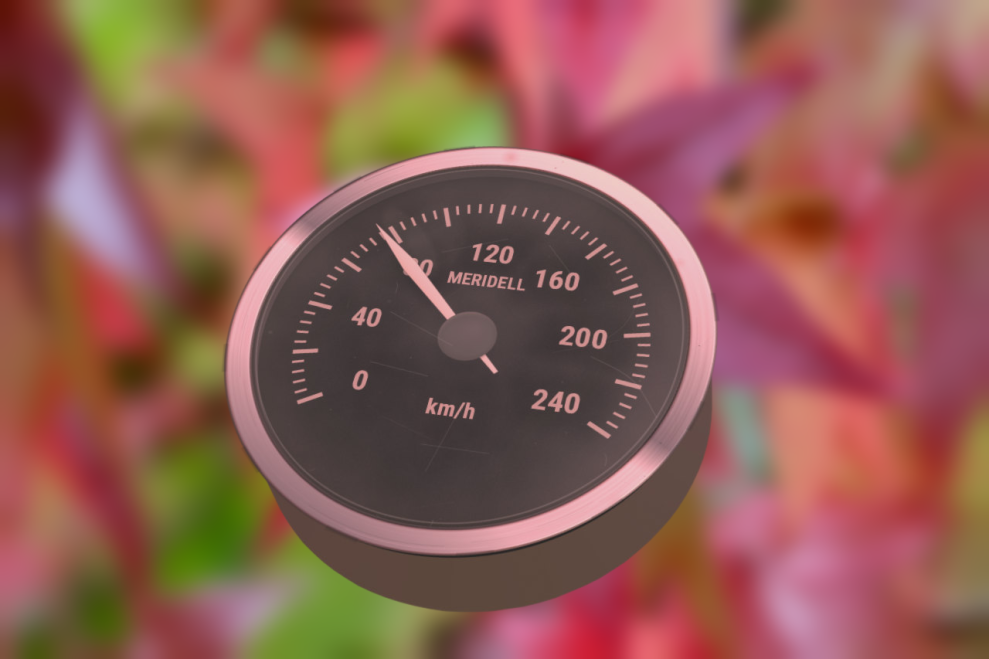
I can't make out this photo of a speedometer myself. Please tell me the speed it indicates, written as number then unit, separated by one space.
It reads 76 km/h
